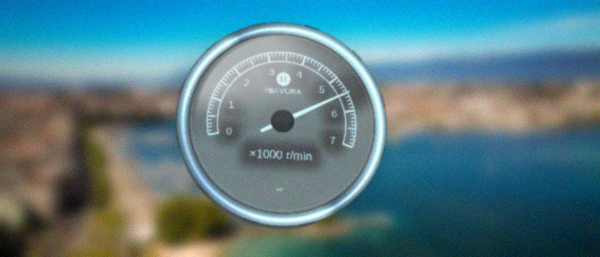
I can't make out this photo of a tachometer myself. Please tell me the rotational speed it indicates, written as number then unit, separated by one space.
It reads 5500 rpm
